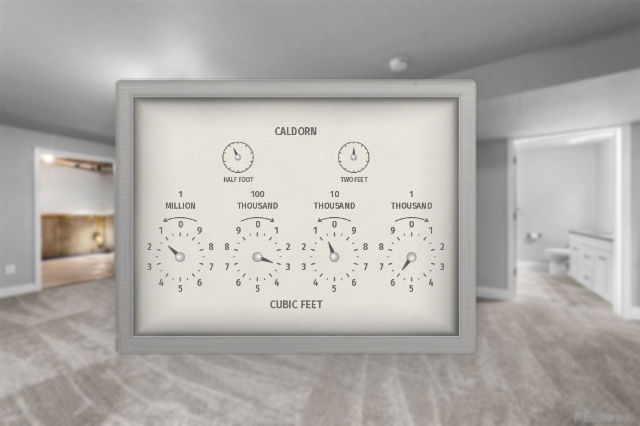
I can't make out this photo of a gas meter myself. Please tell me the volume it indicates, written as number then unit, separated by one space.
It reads 130600 ft³
